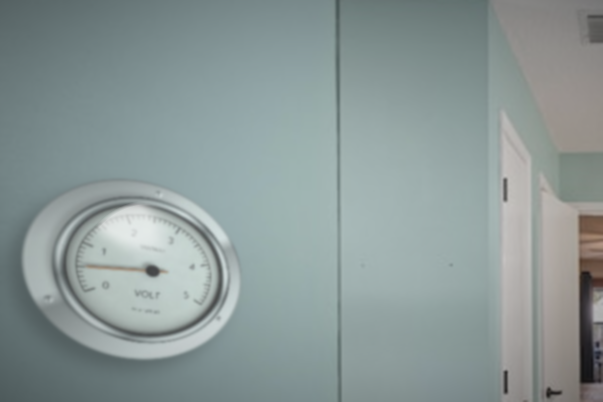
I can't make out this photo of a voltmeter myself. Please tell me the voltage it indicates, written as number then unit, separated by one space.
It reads 0.5 V
